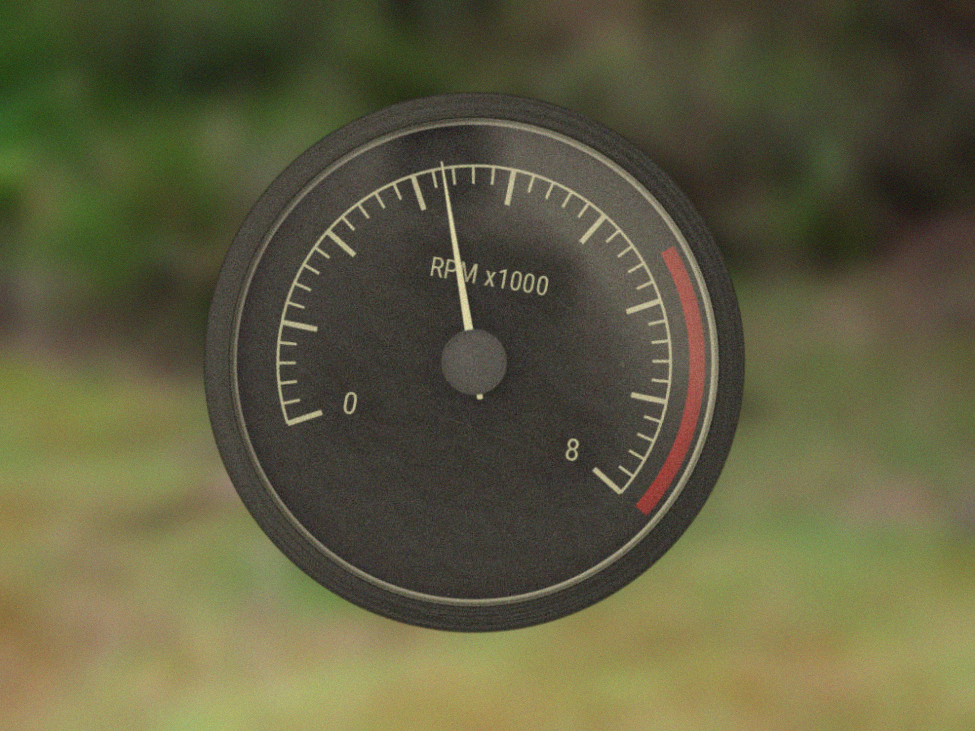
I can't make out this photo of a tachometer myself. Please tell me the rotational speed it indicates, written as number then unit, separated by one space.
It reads 3300 rpm
